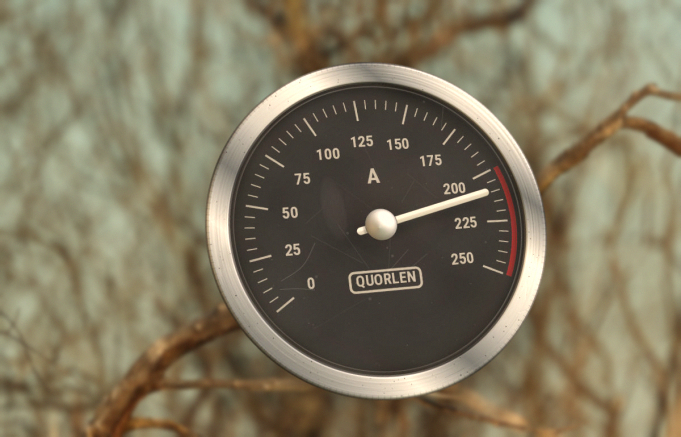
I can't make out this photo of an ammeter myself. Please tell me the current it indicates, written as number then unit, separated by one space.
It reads 210 A
